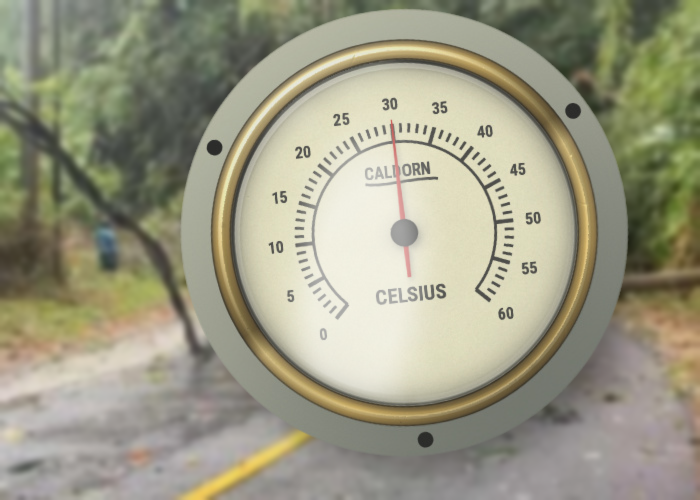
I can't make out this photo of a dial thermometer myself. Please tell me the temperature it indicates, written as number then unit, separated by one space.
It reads 30 °C
